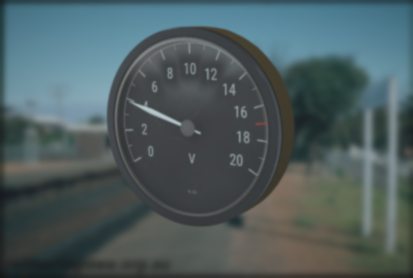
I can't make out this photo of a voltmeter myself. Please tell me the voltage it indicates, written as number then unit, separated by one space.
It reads 4 V
